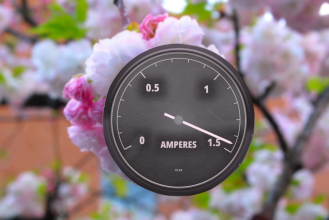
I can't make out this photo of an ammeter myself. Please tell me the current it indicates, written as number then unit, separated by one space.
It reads 1.45 A
